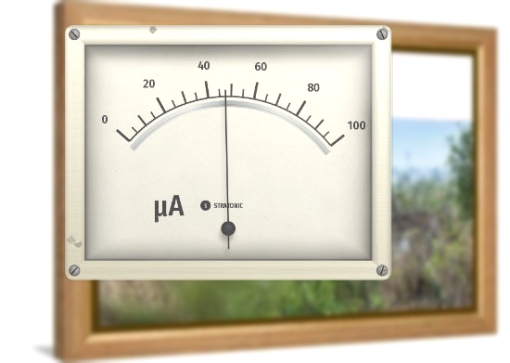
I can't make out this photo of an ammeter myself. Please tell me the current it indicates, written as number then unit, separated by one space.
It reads 47.5 µA
